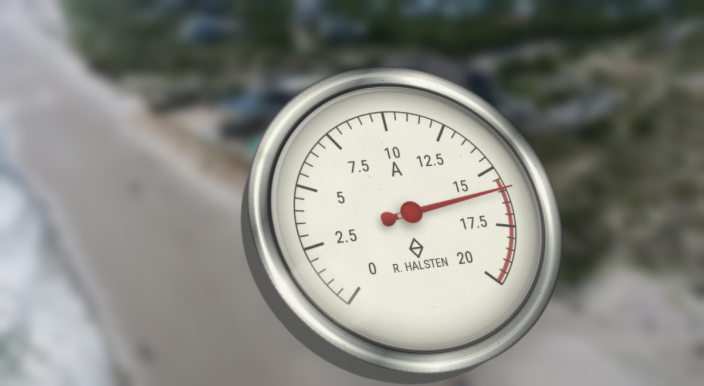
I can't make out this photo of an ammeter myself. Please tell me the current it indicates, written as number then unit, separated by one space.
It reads 16 A
